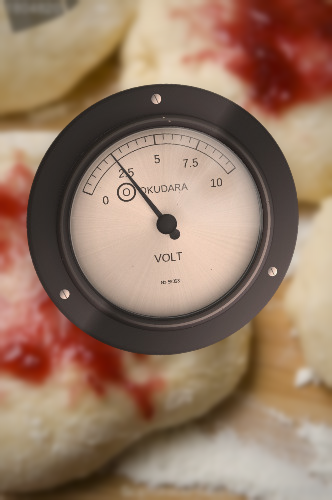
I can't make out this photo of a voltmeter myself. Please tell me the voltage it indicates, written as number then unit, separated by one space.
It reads 2.5 V
